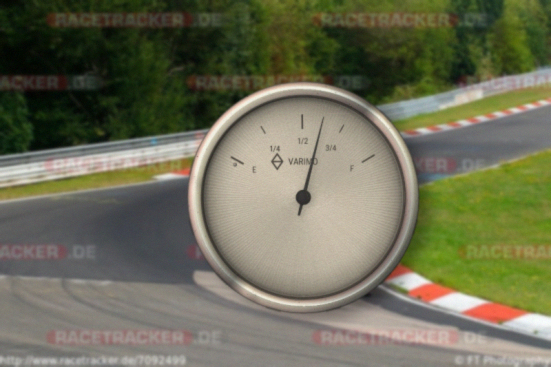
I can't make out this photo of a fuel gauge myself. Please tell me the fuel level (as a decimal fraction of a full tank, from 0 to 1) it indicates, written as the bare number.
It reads 0.625
